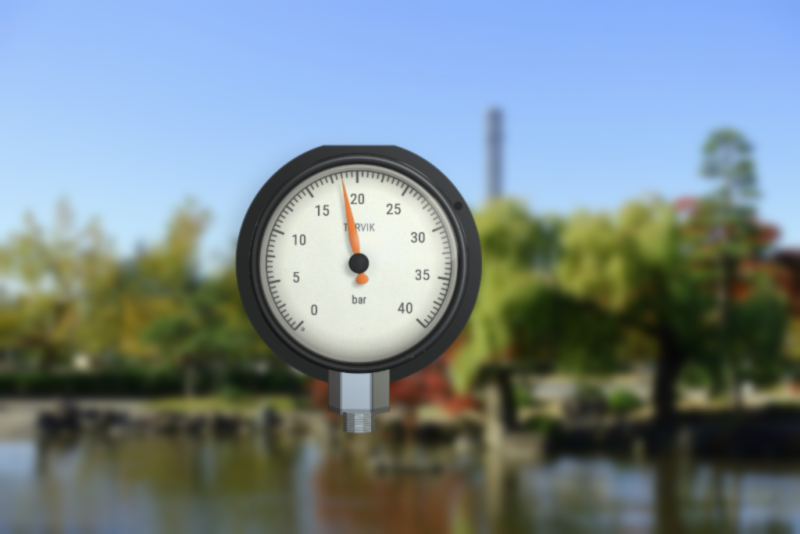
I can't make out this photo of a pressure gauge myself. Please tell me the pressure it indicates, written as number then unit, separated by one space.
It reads 18.5 bar
